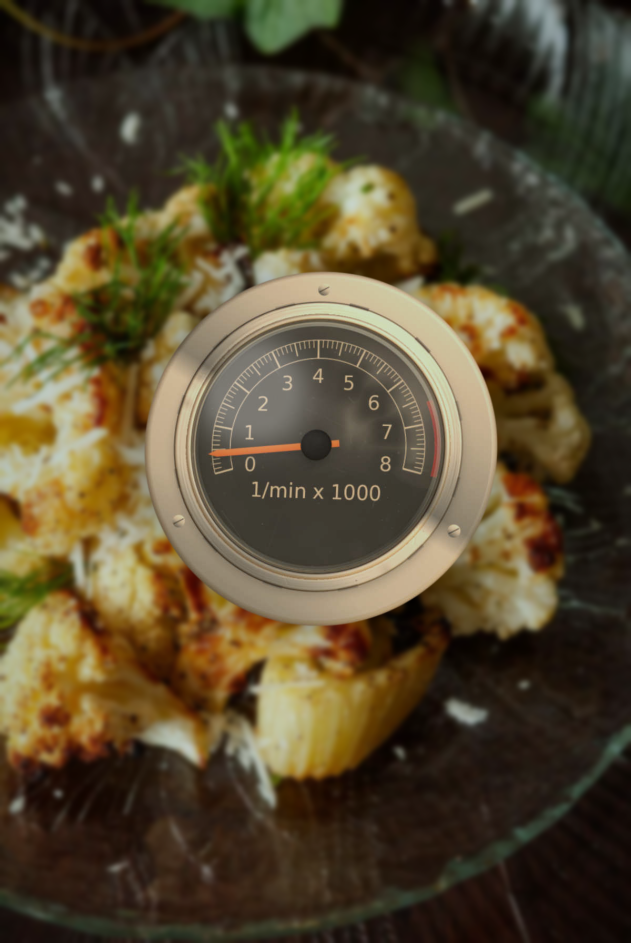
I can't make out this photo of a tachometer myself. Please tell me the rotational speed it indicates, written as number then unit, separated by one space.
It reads 400 rpm
